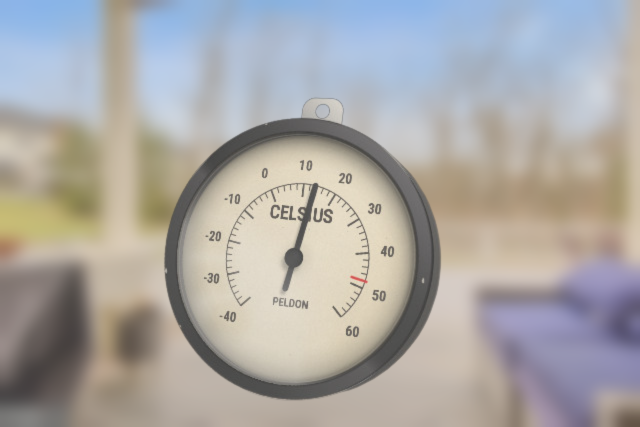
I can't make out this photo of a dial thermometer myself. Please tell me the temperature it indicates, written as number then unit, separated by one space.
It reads 14 °C
